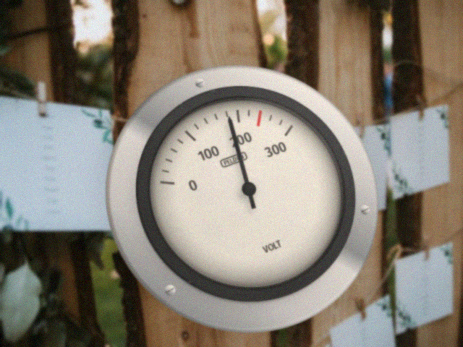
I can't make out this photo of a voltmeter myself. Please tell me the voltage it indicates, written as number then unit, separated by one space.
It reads 180 V
